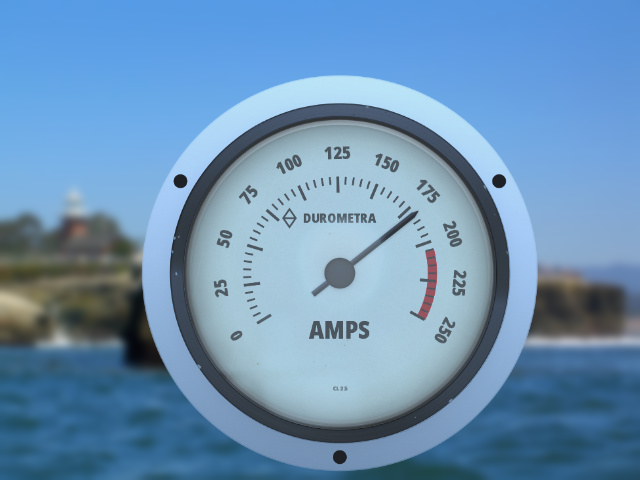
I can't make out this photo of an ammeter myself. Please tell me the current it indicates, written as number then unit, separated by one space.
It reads 180 A
